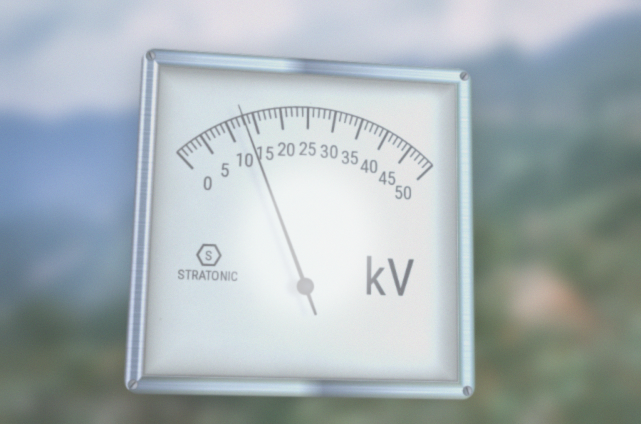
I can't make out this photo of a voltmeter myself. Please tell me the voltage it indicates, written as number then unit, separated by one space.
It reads 13 kV
